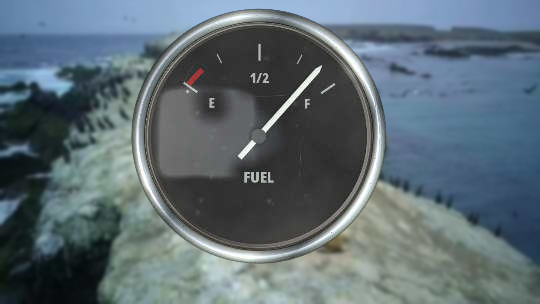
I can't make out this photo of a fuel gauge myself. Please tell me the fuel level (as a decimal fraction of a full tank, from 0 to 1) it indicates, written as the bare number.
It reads 0.875
